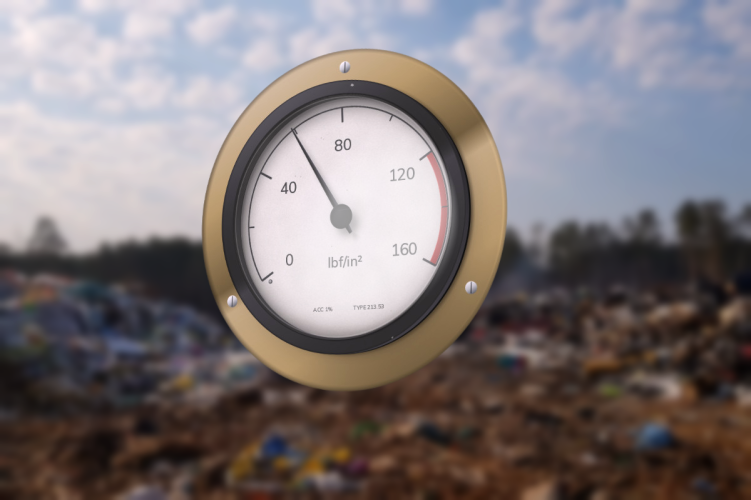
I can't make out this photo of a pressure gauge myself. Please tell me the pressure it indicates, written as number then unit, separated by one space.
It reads 60 psi
